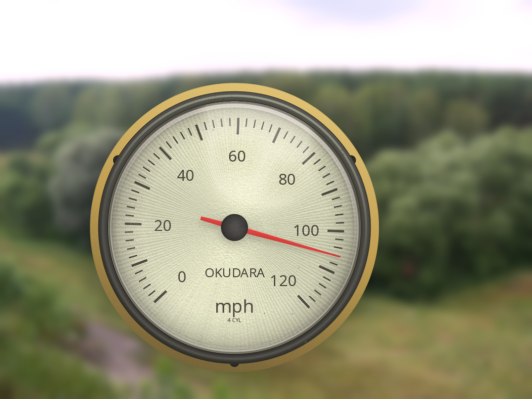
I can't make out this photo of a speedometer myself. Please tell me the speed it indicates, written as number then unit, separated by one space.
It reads 106 mph
